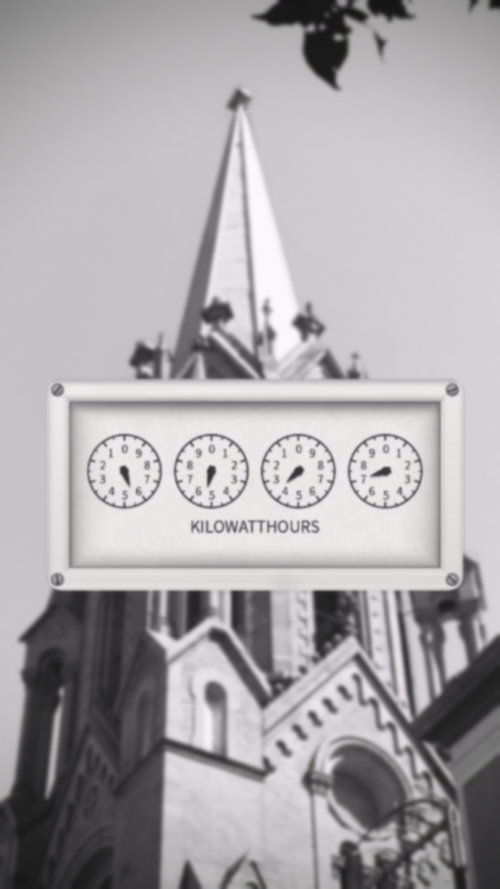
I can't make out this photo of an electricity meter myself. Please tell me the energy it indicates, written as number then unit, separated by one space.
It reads 5537 kWh
